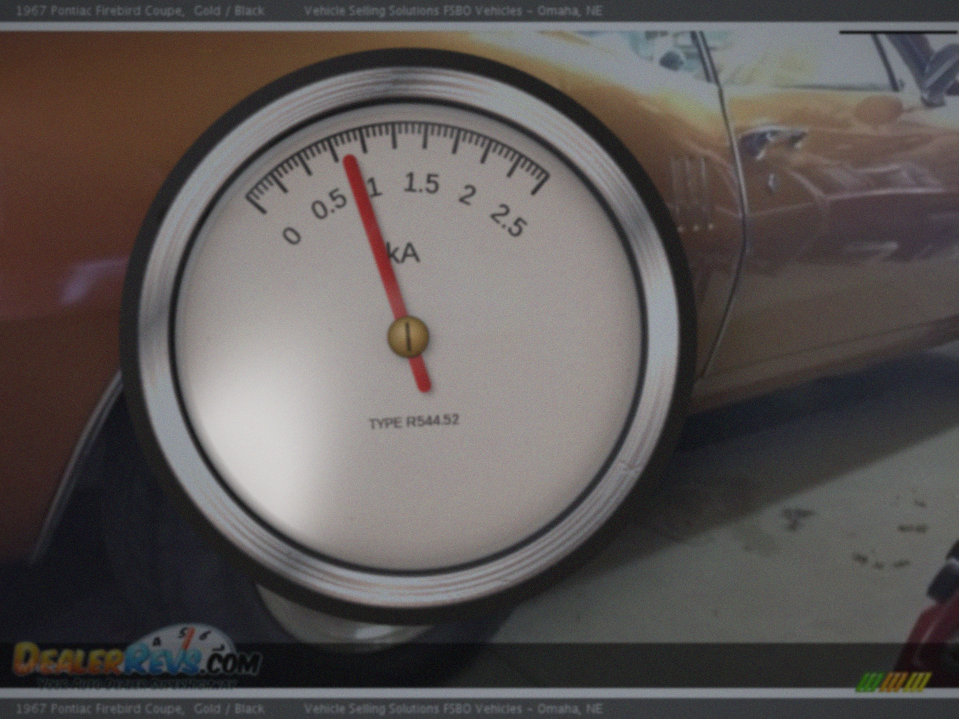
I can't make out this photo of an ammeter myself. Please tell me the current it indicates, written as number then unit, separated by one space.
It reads 0.85 kA
